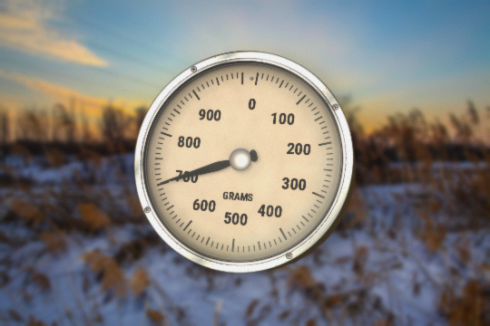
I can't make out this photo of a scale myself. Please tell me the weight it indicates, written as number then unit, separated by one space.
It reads 700 g
